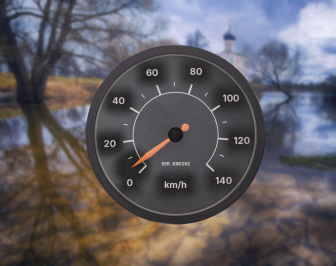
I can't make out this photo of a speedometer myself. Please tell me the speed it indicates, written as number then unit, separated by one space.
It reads 5 km/h
